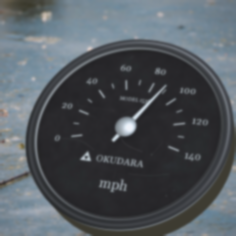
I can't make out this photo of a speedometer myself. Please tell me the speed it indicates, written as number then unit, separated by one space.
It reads 90 mph
